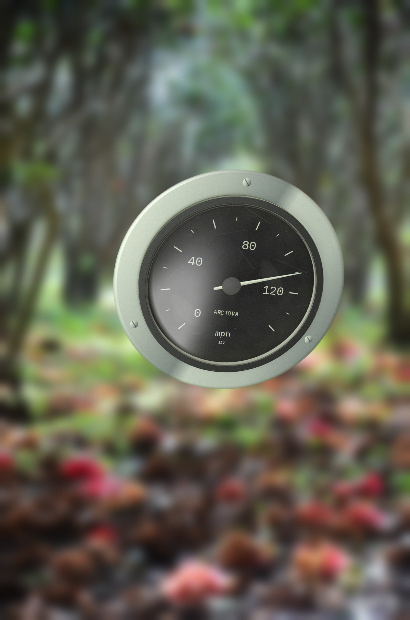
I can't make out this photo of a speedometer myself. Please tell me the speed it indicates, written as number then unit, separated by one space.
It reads 110 mph
